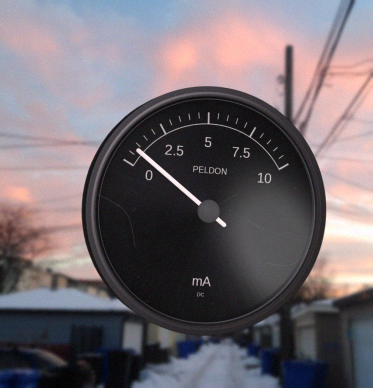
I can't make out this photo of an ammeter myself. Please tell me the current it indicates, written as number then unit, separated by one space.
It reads 0.75 mA
